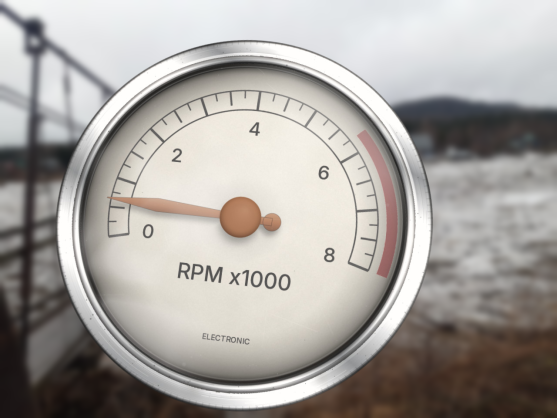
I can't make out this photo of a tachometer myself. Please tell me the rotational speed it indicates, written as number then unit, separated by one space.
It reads 625 rpm
